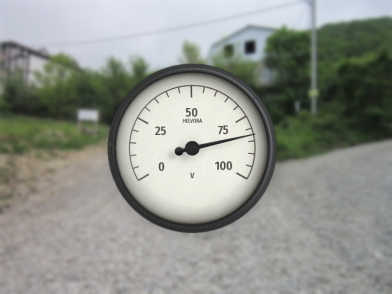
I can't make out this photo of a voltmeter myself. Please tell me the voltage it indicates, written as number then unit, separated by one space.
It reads 82.5 V
